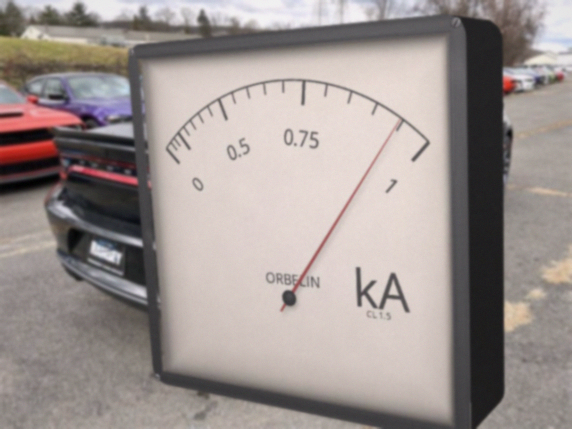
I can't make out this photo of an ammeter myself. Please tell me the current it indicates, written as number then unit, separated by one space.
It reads 0.95 kA
